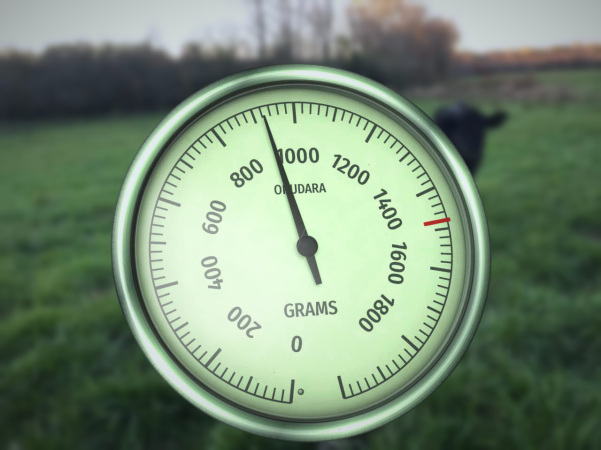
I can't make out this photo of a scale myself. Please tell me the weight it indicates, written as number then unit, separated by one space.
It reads 920 g
